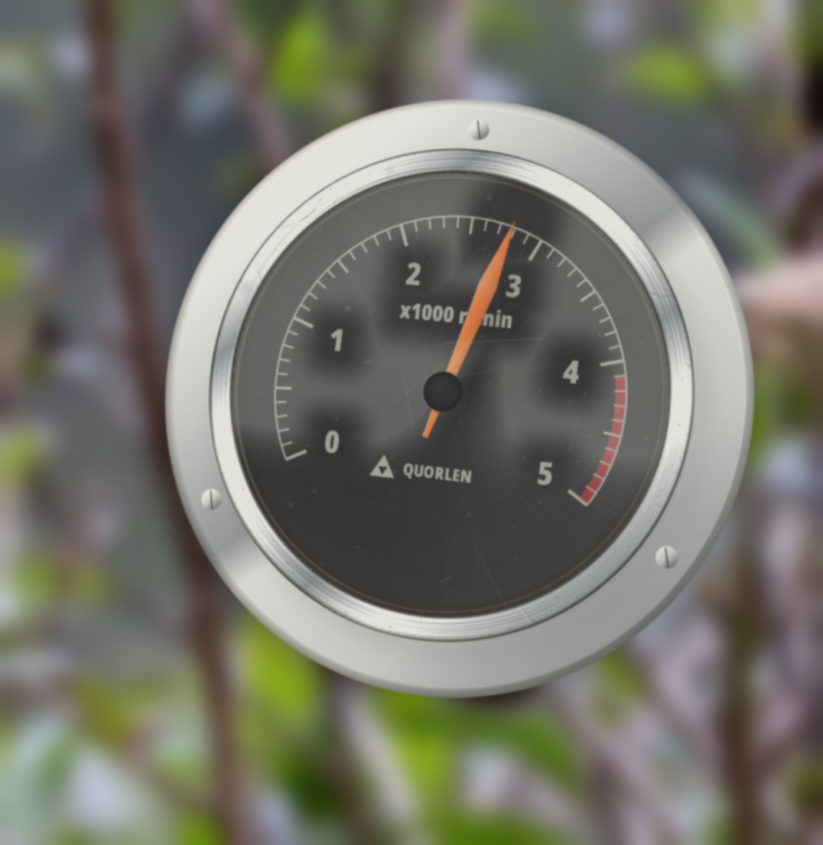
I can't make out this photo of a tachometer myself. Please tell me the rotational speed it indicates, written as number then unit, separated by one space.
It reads 2800 rpm
